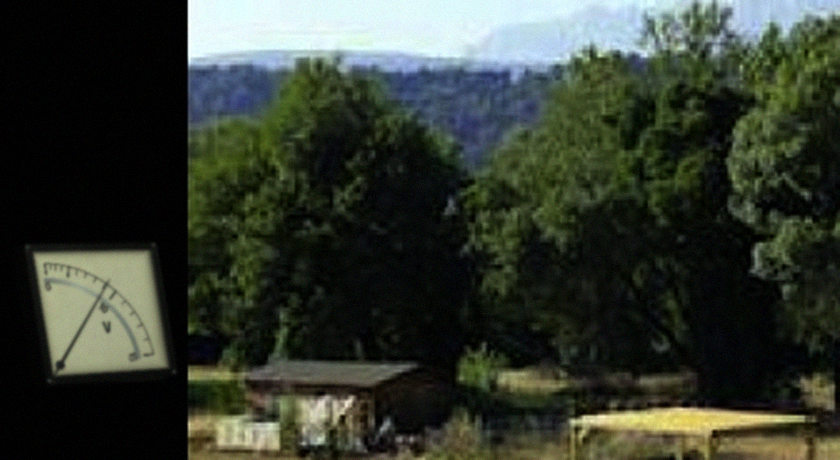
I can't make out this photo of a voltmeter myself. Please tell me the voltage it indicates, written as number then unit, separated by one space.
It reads 9 V
